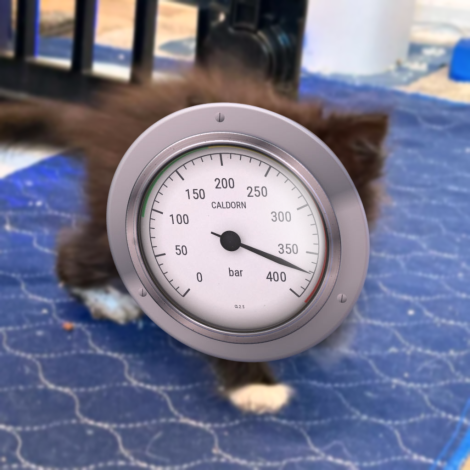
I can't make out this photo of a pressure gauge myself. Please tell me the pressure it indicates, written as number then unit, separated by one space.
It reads 370 bar
